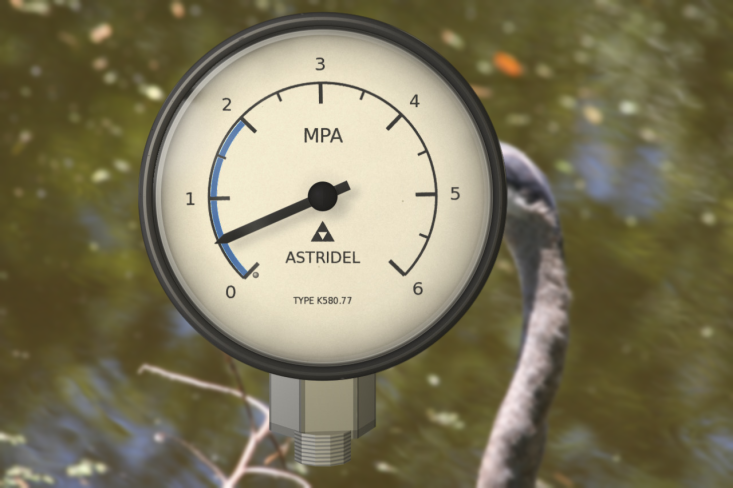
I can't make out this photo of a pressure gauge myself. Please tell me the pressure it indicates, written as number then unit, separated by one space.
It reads 0.5 MPa
